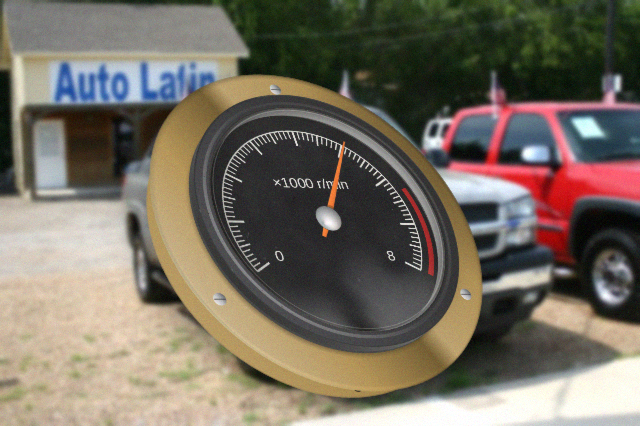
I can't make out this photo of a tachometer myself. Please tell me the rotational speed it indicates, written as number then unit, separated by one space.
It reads 5000 rpm
